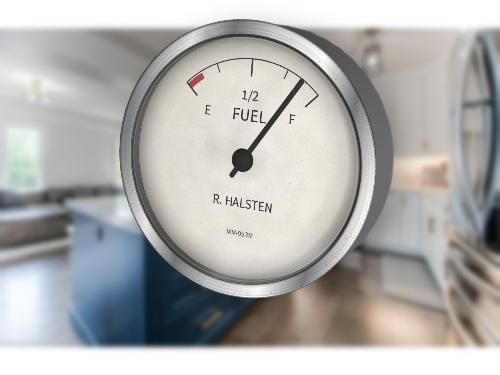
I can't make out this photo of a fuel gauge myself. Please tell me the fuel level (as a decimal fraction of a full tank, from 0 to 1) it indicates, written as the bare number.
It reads 0.875
